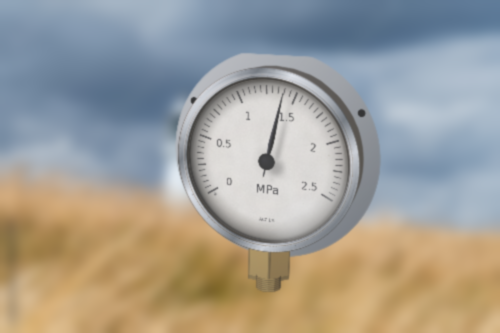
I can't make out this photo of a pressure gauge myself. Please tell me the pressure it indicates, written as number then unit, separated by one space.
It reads 1.4 MPa
